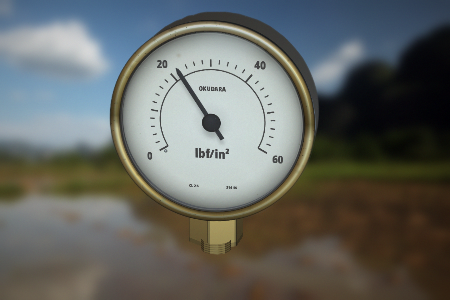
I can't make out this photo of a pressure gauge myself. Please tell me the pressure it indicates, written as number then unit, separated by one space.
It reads 22 psi
